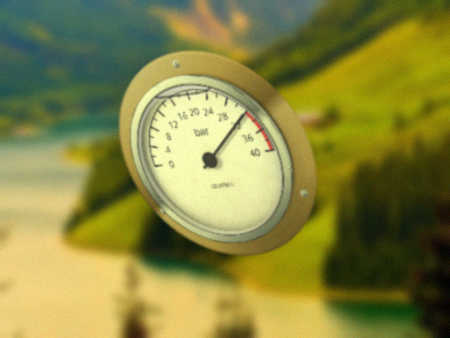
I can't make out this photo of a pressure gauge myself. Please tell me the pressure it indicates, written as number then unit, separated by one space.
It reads 32 bar
